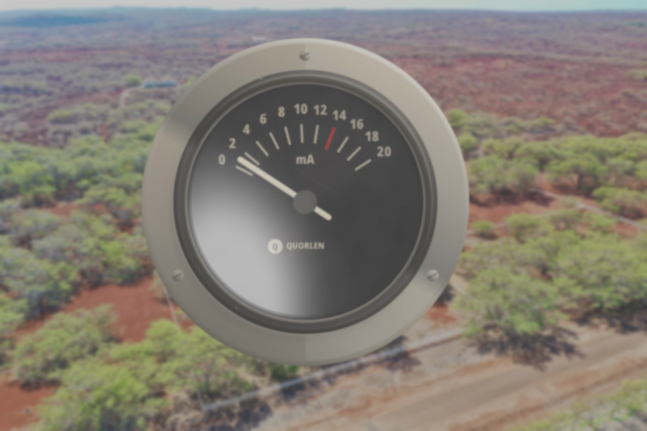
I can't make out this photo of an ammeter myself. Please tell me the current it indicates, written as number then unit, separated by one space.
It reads 1 mA
